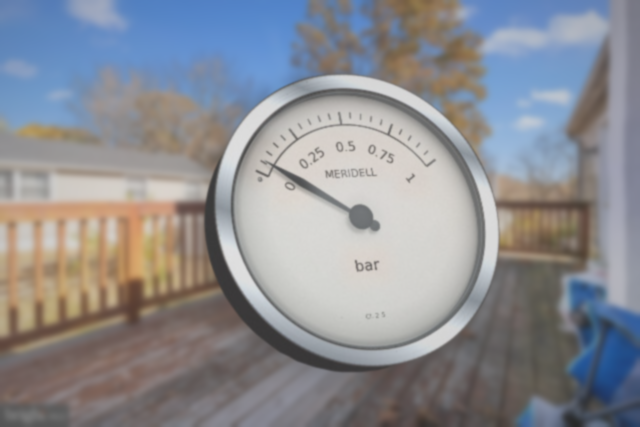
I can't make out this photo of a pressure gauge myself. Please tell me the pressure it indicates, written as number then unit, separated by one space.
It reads 0.05 bar
